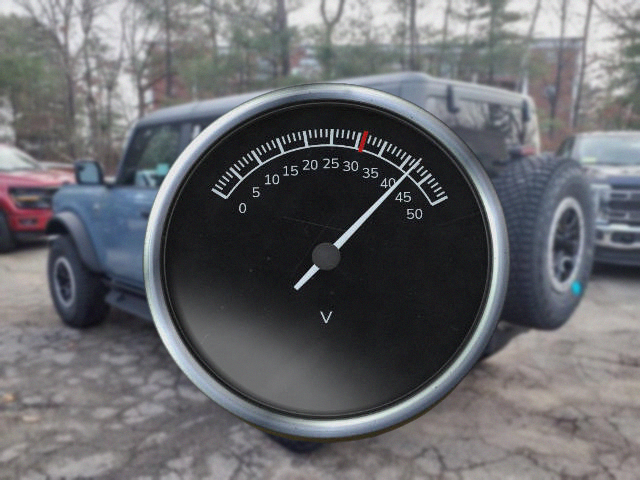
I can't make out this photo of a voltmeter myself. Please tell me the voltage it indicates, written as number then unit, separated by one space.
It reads 42 V
